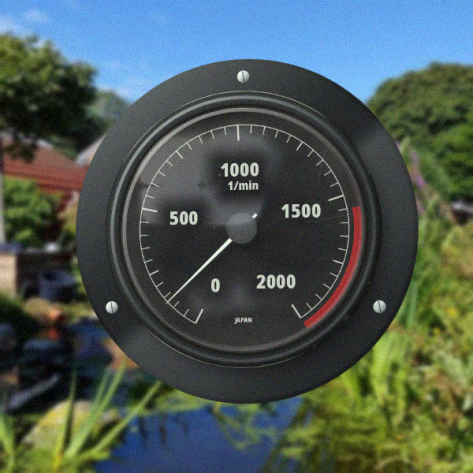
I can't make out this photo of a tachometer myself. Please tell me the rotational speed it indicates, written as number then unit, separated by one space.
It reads 125 rpm
